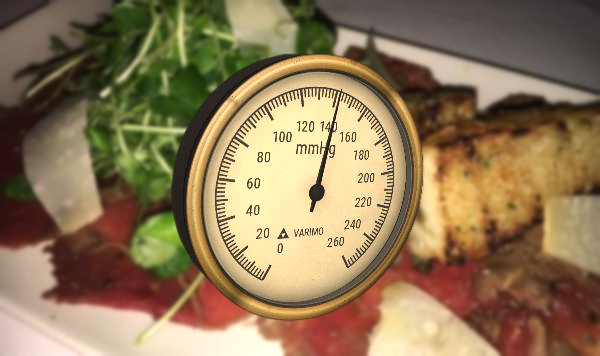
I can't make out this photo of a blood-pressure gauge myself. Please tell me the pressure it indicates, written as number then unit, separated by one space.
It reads 140 mmHg
